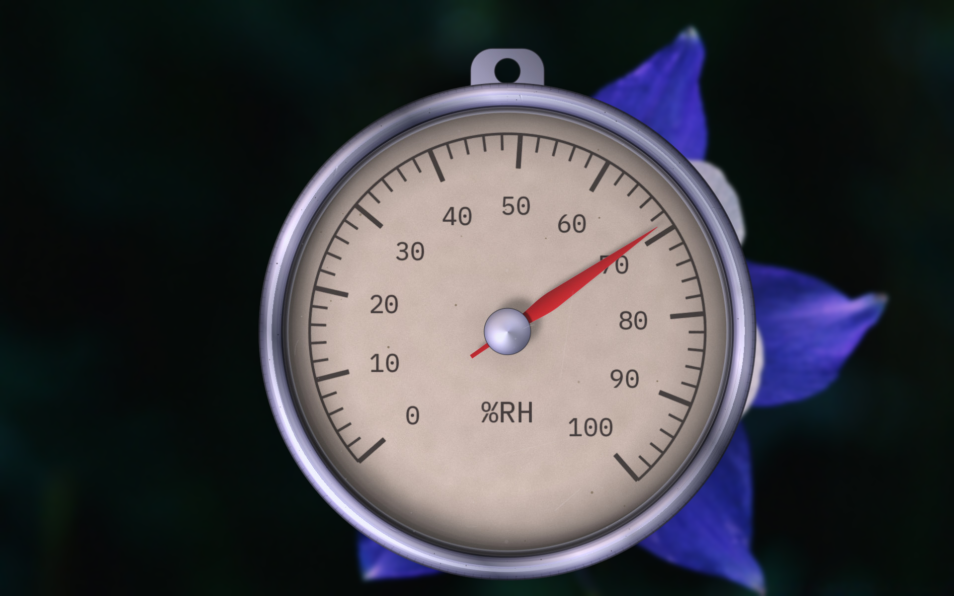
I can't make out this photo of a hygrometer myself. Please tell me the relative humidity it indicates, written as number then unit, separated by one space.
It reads 69 %
